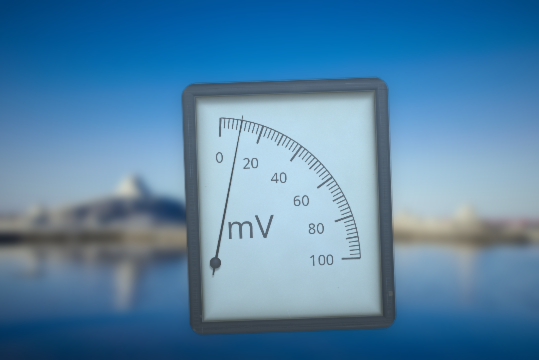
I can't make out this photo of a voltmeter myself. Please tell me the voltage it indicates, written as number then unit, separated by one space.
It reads 10 mV
